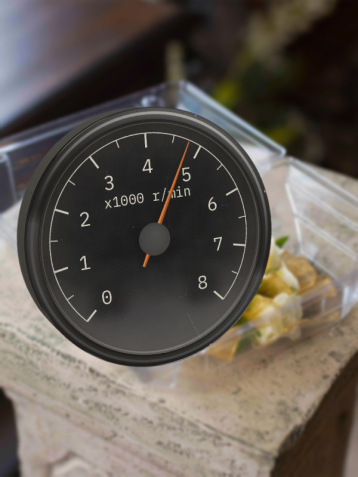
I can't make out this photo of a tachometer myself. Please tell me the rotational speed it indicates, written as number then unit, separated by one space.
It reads 4750 rpm
